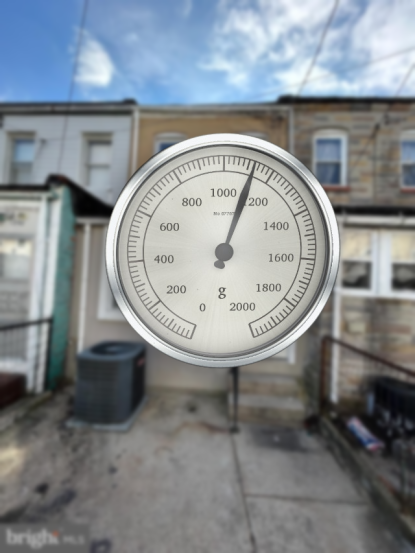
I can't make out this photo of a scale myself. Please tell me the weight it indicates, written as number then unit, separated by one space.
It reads 1120 g
